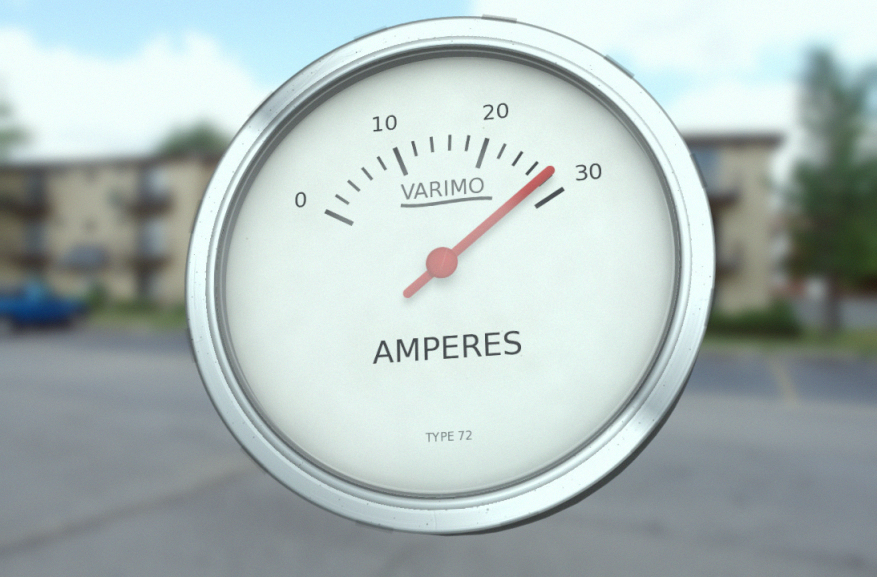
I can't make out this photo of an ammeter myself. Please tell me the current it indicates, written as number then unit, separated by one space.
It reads 28 A
